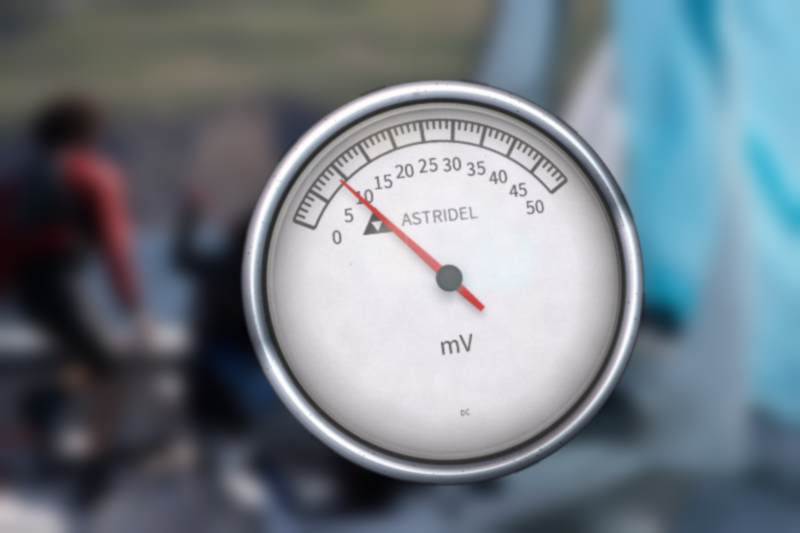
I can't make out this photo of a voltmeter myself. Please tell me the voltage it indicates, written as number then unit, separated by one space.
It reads 9 mV
